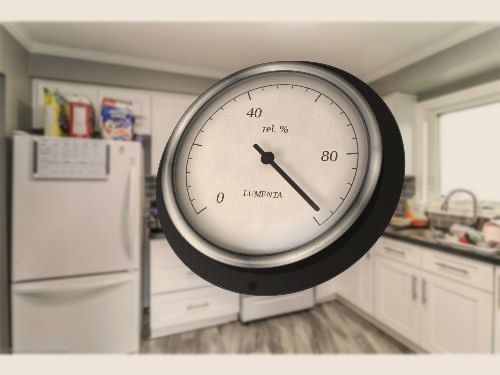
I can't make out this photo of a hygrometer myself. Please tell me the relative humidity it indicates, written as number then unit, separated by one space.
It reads 98 %
